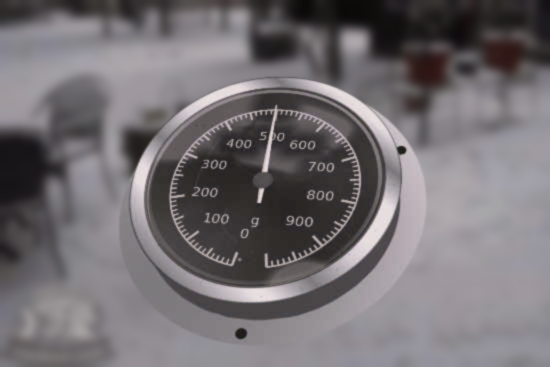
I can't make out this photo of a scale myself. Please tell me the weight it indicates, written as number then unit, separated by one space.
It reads 500 g
